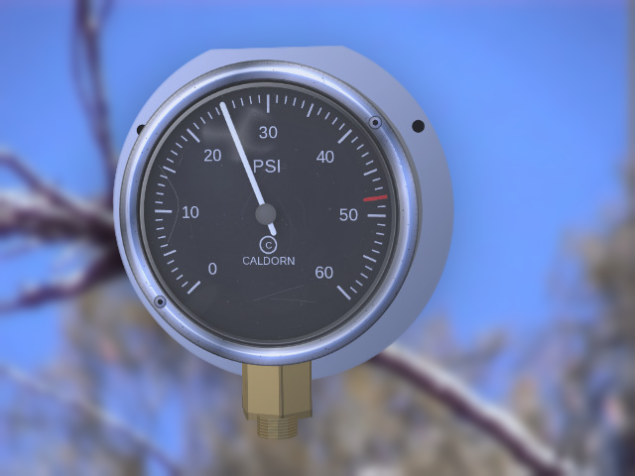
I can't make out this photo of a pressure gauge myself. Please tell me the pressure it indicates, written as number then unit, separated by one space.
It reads 25 psi
